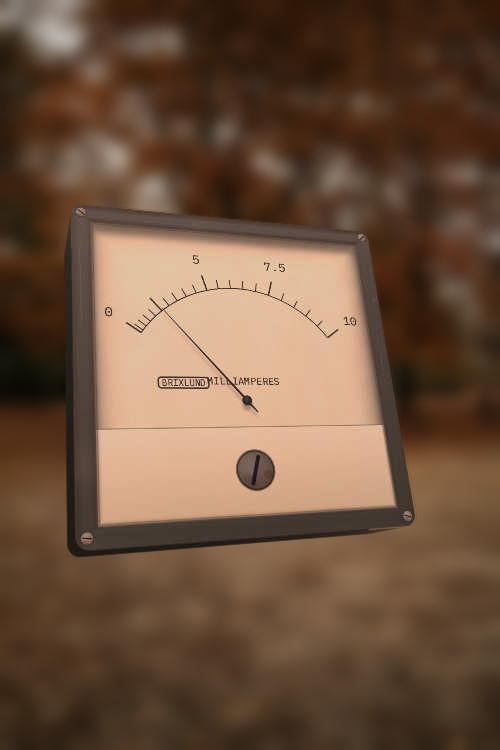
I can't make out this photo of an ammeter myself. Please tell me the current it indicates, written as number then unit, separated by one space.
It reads 2.5 mA
